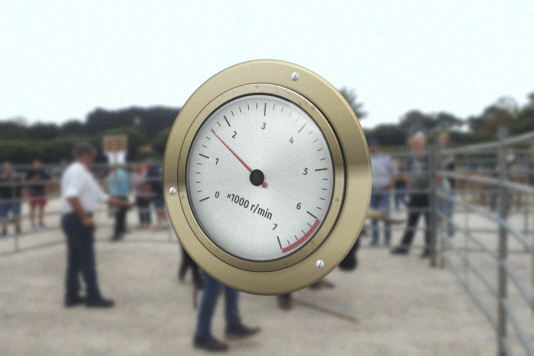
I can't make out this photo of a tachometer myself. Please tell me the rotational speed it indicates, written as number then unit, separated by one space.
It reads 1600 rpm
